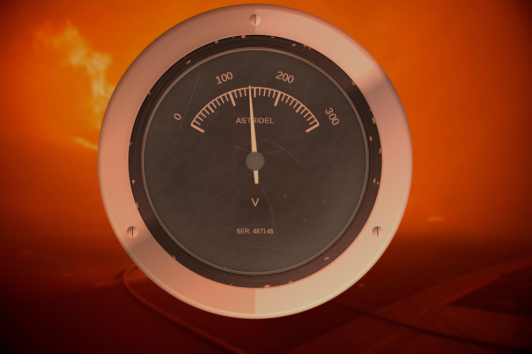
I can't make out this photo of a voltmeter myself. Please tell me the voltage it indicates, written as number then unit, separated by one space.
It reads 140 V
